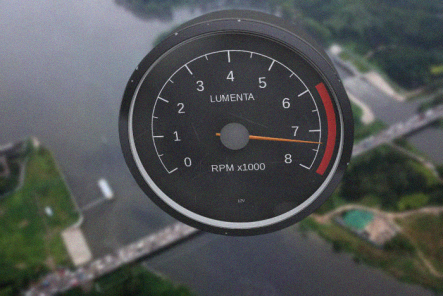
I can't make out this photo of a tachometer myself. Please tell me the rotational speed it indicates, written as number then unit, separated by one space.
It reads 7250 rpm
